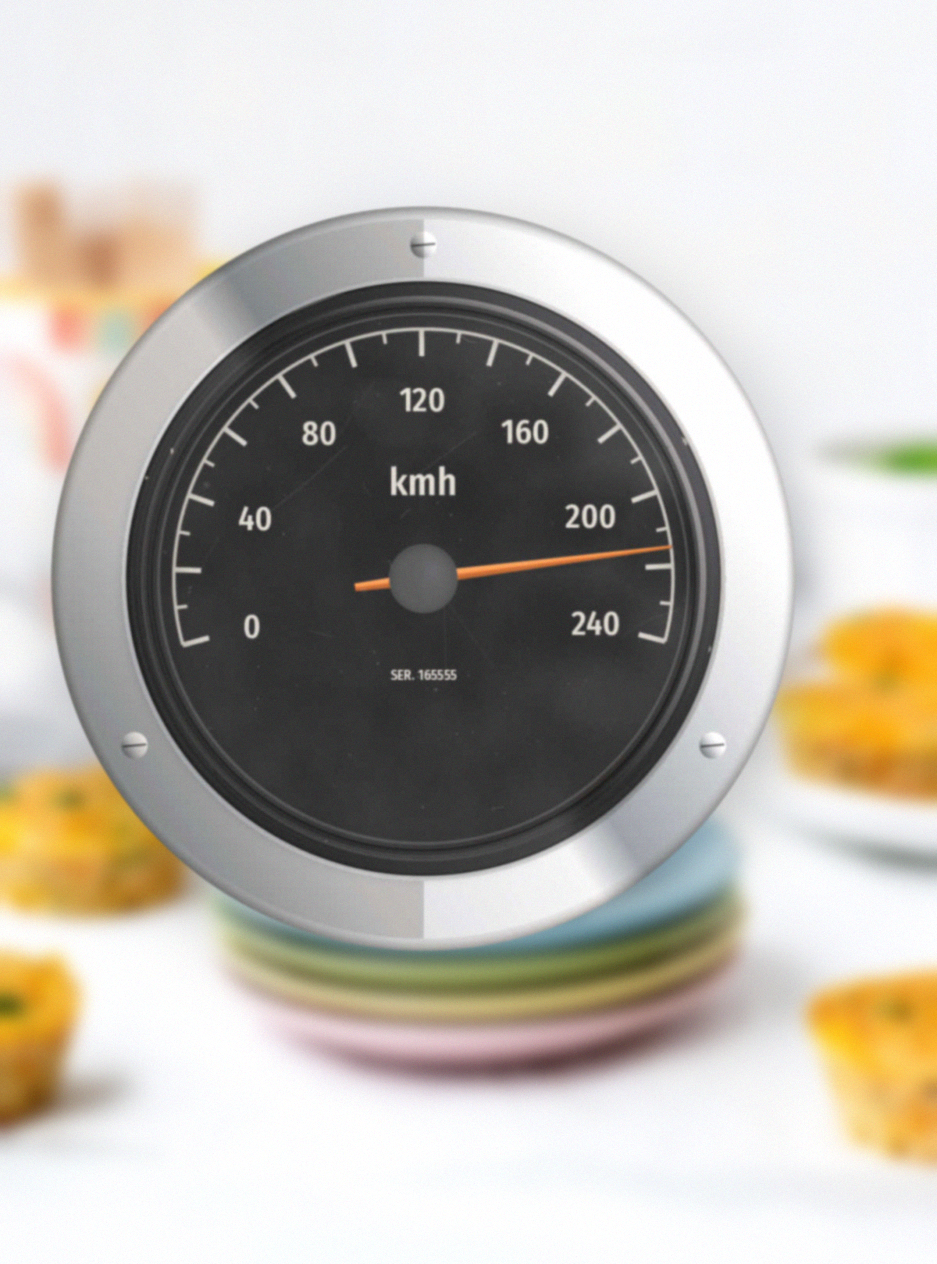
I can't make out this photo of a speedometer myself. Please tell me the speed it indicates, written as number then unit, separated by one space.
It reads 215 km/h
